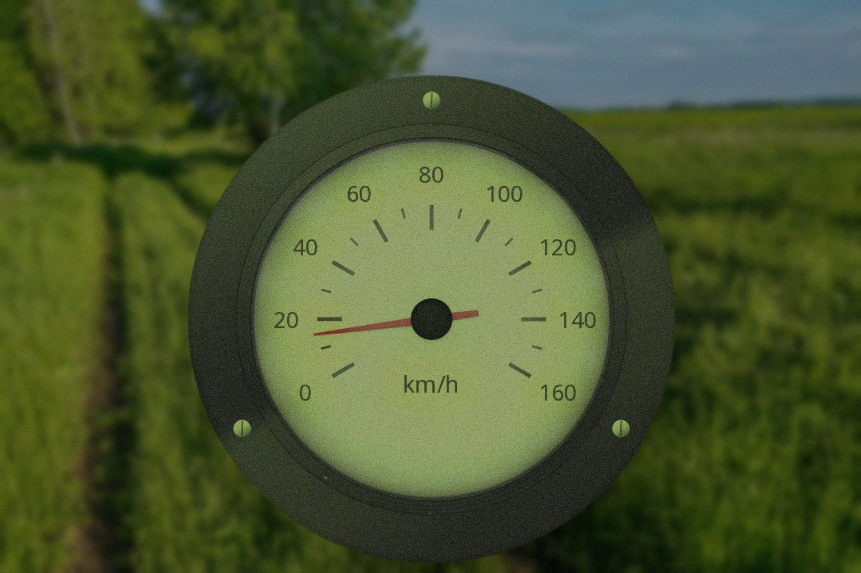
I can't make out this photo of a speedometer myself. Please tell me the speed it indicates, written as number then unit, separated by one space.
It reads 15 km/h
